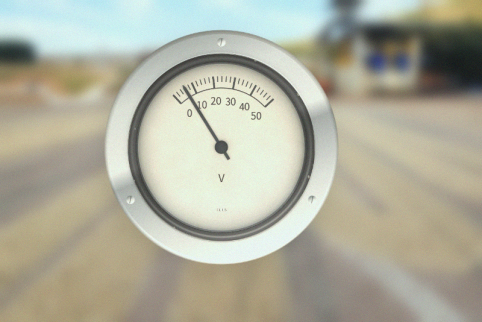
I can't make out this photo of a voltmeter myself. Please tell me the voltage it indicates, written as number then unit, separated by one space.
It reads 6 V
